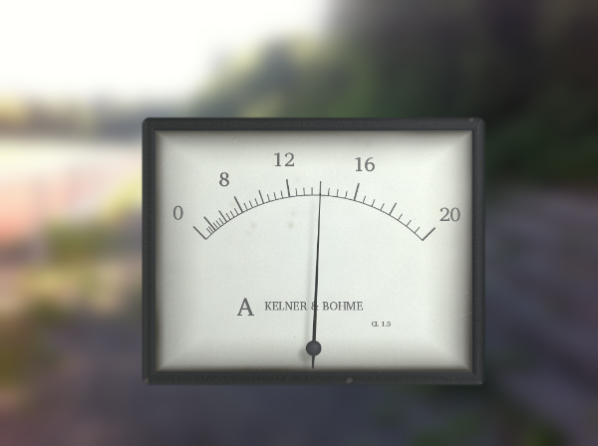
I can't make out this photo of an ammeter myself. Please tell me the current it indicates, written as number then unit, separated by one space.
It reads 14 A
